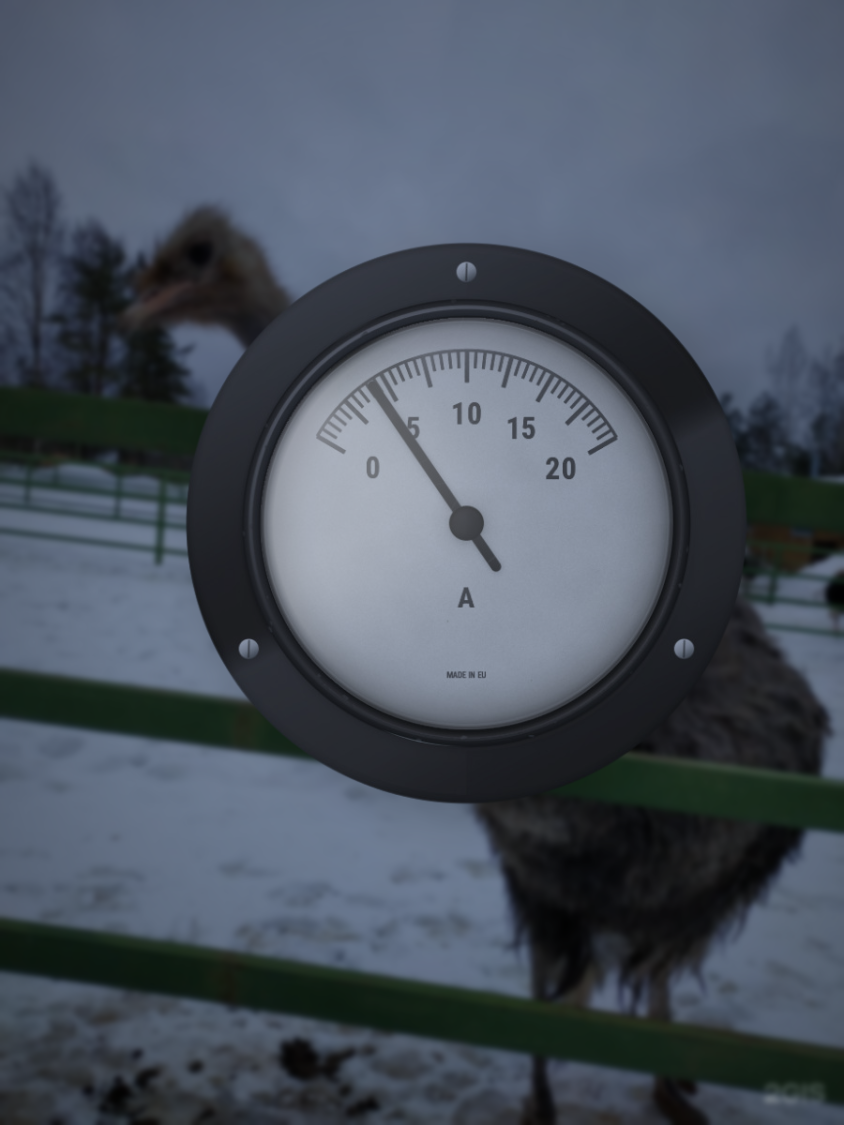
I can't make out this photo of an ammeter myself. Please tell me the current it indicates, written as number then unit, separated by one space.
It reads 4.25 A
